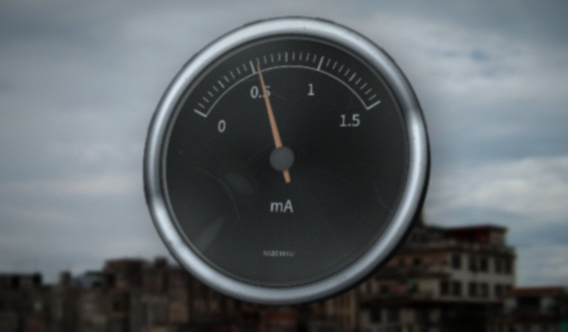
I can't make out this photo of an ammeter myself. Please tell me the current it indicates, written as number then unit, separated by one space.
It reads 0.55 mA
